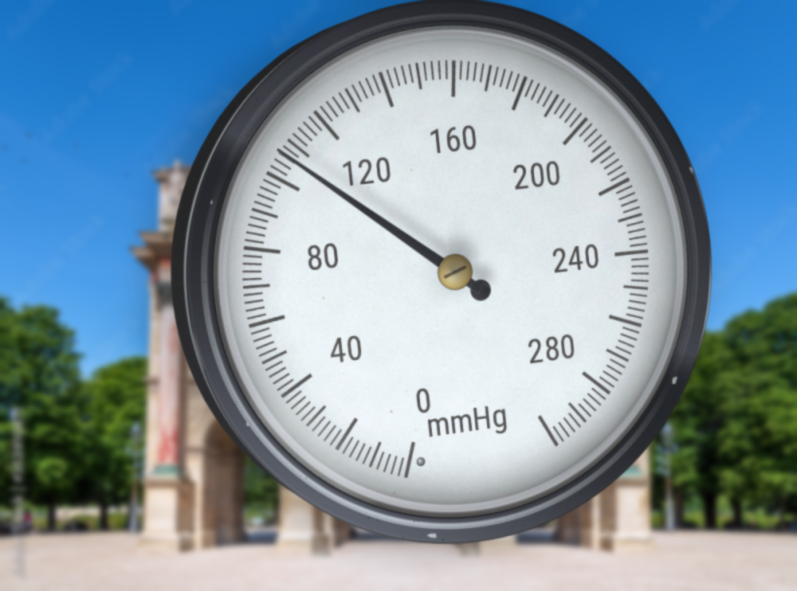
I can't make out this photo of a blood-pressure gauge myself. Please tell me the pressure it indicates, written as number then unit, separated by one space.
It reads 106 mmHg
